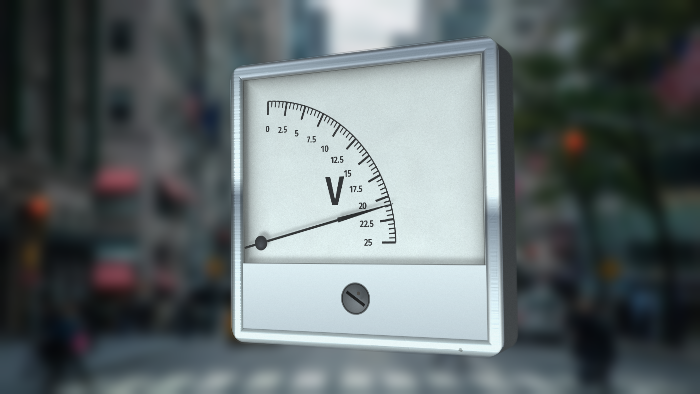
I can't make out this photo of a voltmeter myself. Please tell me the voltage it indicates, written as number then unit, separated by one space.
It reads 21 V
